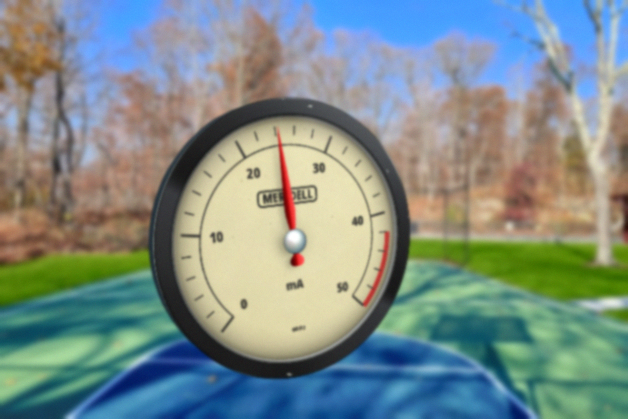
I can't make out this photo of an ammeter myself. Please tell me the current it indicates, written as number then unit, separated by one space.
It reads 24 mA
